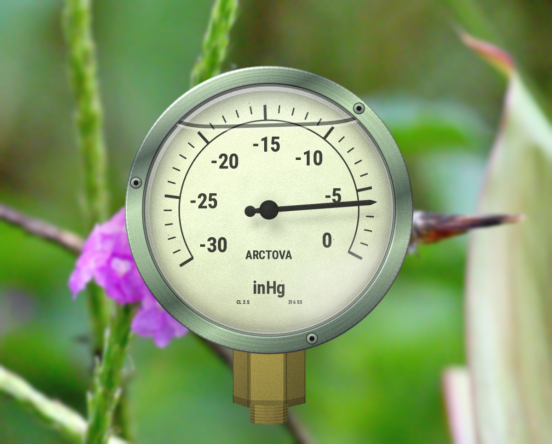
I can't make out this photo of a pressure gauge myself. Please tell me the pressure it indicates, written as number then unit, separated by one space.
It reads -4 inHg
